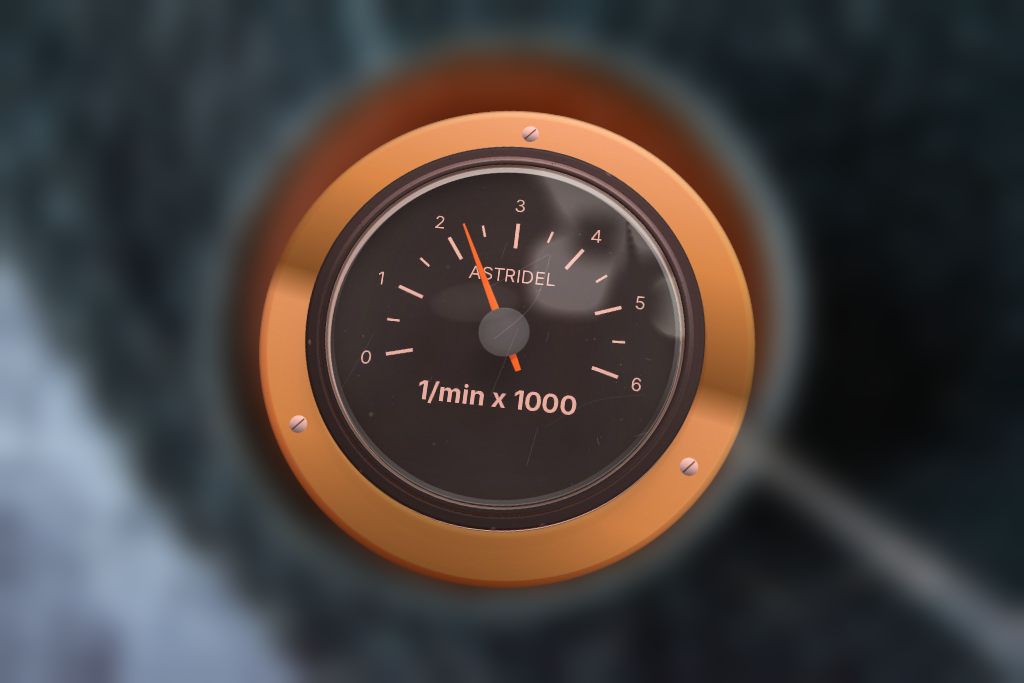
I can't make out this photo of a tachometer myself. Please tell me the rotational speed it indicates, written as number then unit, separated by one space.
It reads 2250 rpm
